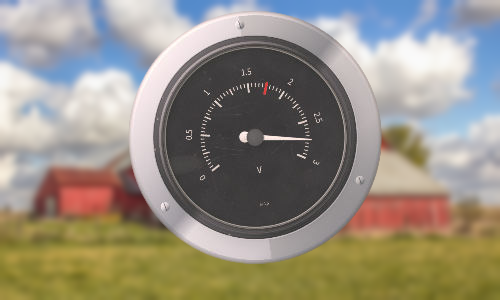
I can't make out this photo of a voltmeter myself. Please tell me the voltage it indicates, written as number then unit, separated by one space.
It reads 2.75 V
